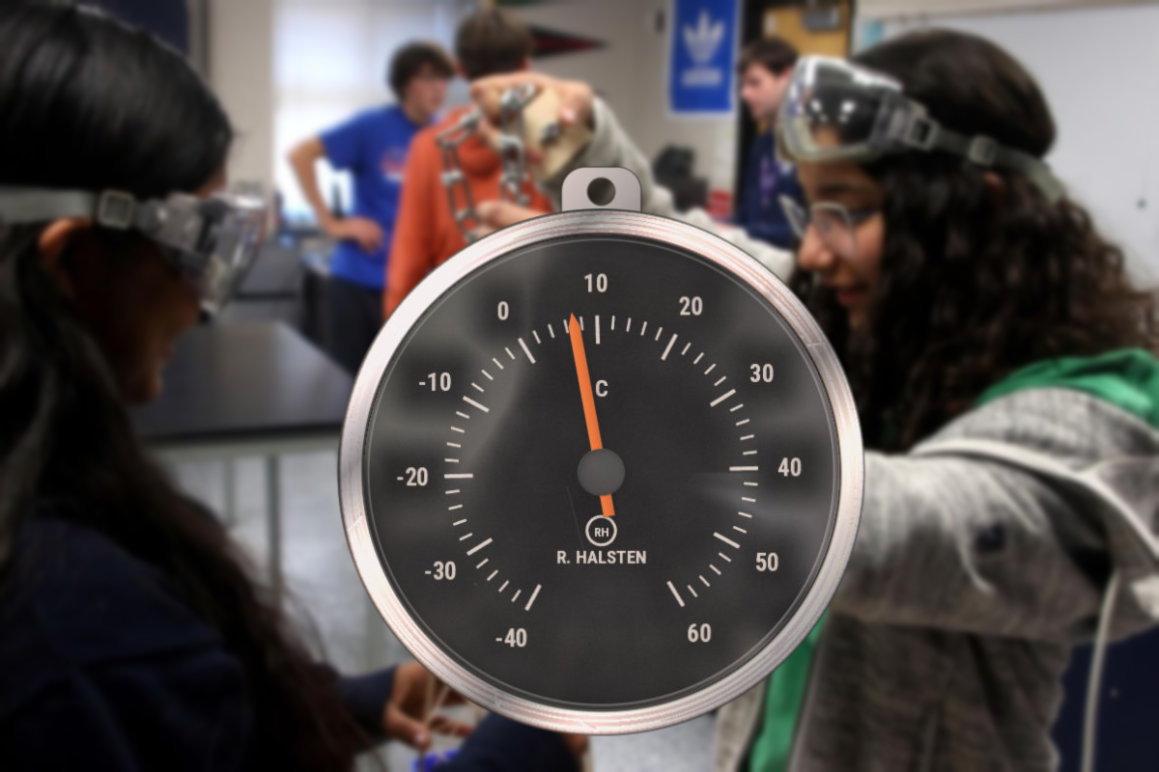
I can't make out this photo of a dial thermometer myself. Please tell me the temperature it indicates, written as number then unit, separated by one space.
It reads 7 °C
